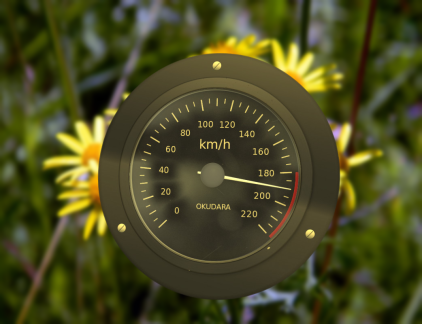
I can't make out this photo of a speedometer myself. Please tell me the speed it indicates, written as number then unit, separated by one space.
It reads 190 km/h
